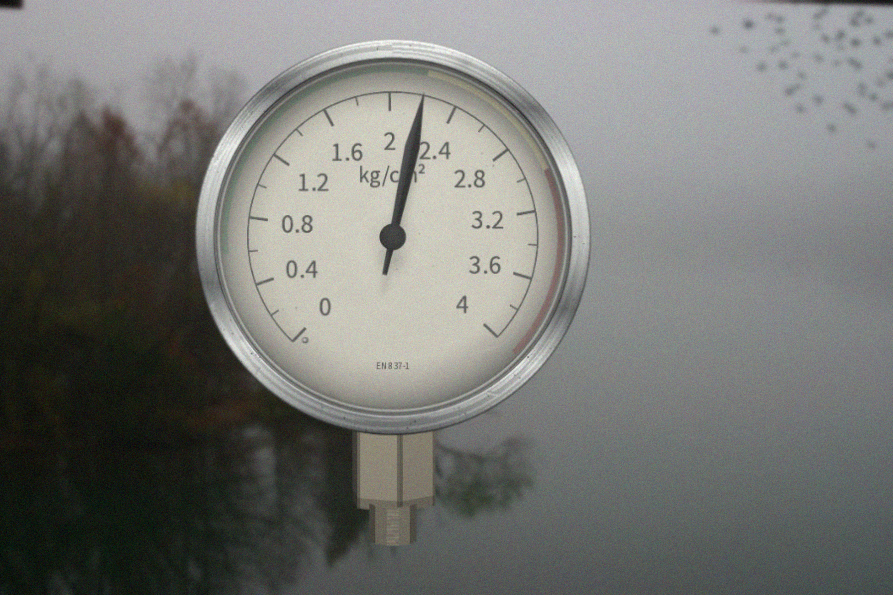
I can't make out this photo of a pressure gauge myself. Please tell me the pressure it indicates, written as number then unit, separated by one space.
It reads 2.2 kg/cm²
